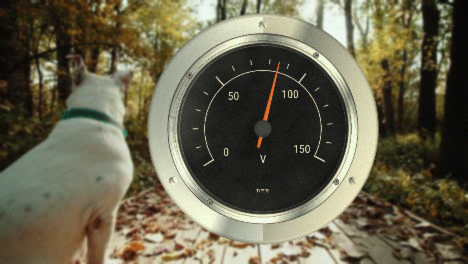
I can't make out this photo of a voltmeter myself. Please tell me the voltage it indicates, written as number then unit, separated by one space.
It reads 85 V
